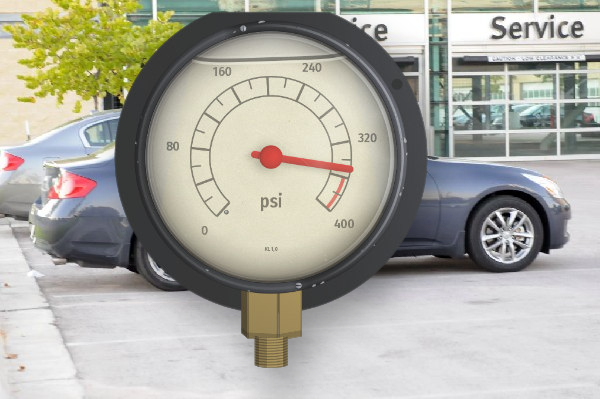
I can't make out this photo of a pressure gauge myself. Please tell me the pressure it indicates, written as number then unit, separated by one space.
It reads 350 psi
